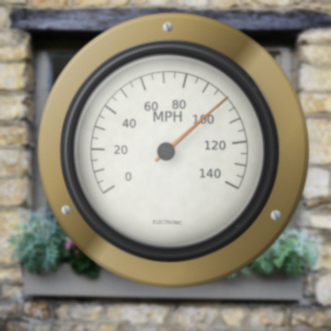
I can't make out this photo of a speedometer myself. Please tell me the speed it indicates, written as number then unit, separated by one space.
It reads 100 mph
